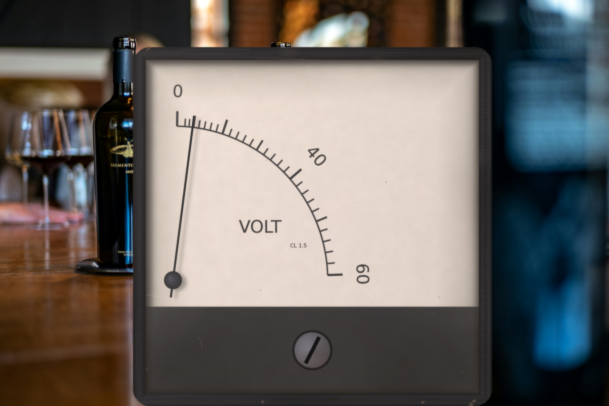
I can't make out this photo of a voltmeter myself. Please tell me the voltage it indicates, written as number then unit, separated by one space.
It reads 10 V
